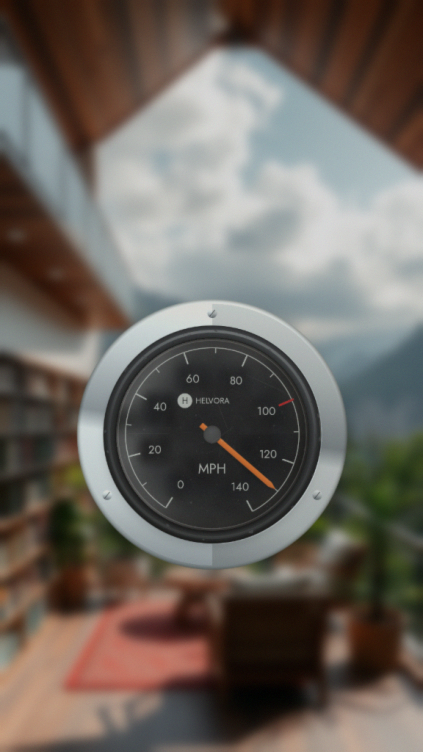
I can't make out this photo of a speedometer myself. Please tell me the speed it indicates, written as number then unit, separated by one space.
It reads 130 mph
